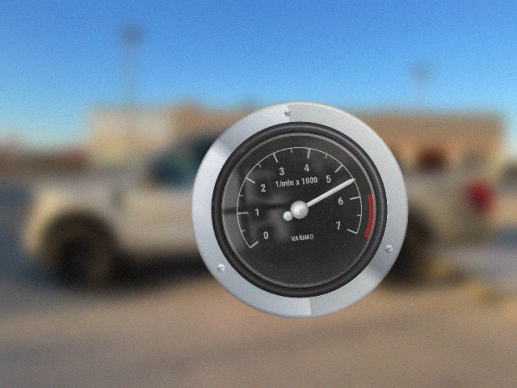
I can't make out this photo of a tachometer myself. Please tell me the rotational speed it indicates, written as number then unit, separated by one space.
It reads 5500 rpm
